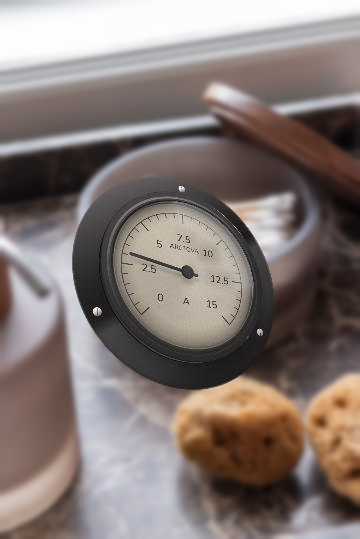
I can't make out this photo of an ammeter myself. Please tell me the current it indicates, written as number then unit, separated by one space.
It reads 3 A
